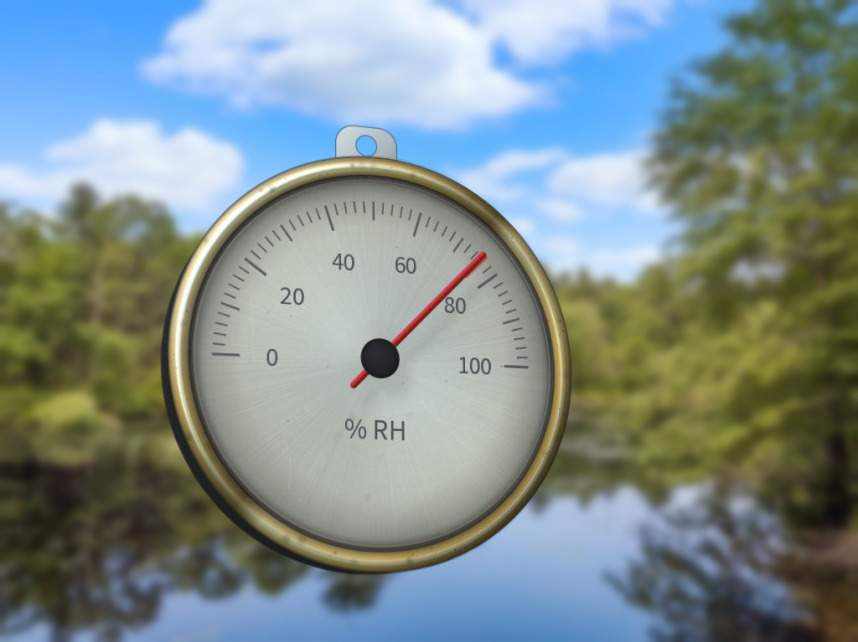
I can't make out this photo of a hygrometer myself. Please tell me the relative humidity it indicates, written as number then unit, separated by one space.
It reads 75 %
